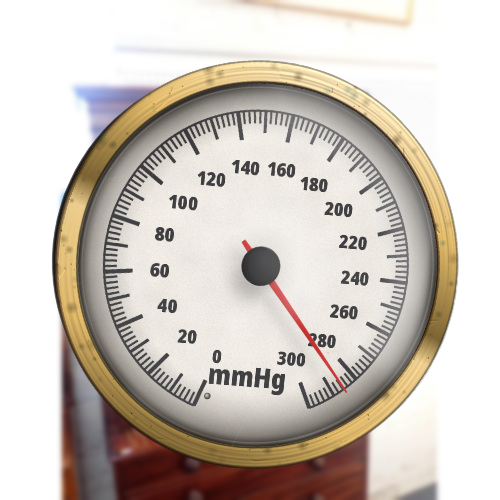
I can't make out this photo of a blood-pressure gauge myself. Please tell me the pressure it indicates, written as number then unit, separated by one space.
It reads 286 mmHg
